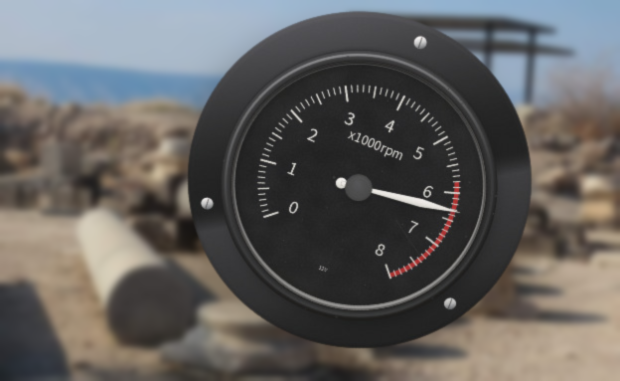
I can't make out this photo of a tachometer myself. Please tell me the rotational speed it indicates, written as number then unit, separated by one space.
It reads 6300 rpm
